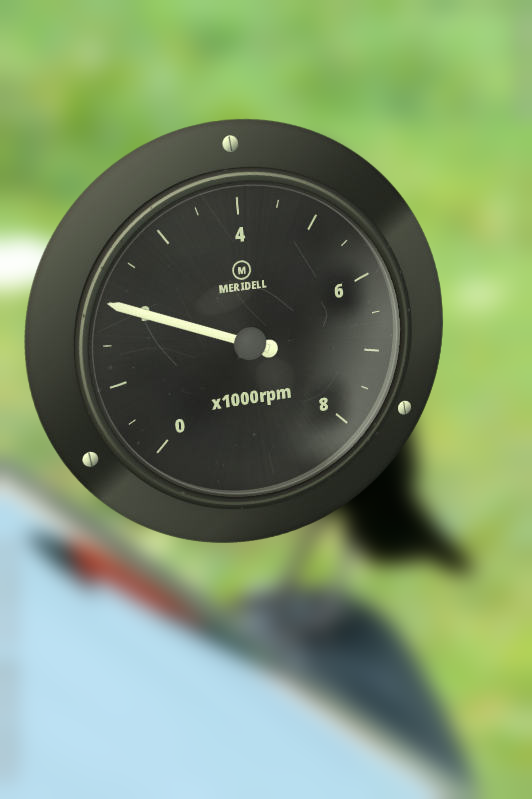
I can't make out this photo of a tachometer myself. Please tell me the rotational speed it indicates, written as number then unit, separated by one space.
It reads 2000 rpm
